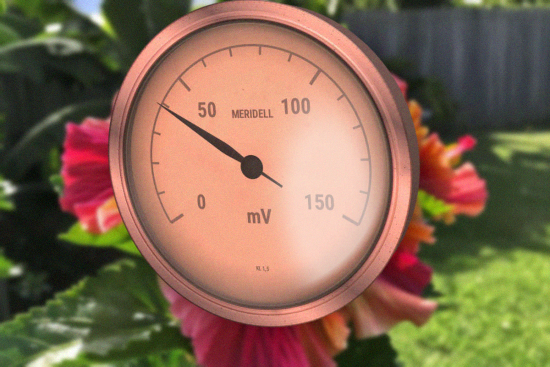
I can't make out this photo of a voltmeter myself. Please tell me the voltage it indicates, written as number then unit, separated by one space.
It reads 40 mV
